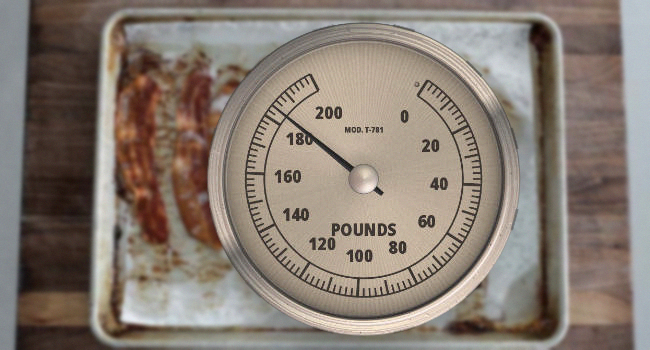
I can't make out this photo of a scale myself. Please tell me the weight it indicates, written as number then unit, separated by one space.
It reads 184 lb
